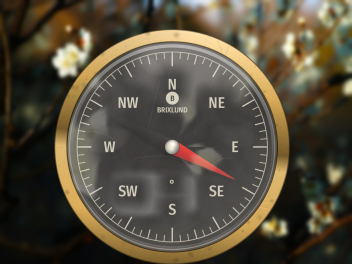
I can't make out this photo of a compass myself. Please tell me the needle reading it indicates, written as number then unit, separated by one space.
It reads 117.5 °
